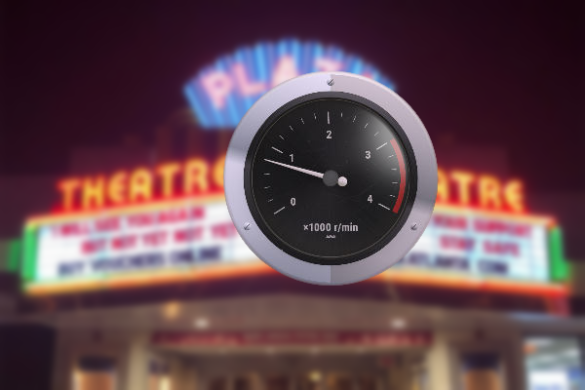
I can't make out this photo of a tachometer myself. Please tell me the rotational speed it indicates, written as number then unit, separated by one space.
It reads 800 rpm
